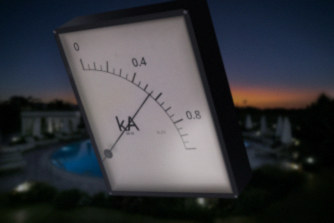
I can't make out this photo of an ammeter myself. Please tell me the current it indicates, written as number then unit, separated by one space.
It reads 0.55 kA
